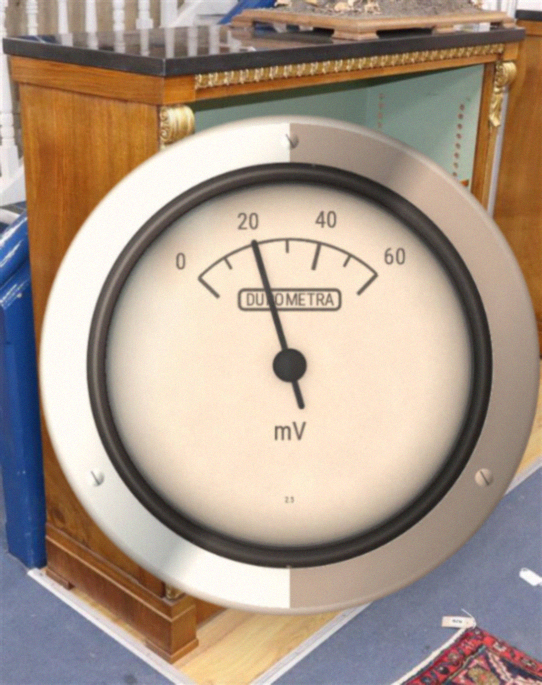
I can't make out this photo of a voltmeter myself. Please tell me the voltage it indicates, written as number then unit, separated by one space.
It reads 20 mV
